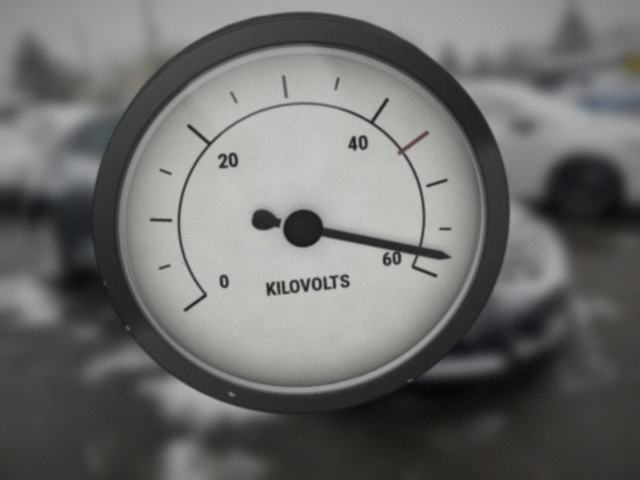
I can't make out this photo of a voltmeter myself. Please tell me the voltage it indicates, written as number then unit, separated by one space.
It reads 57.5 kV
